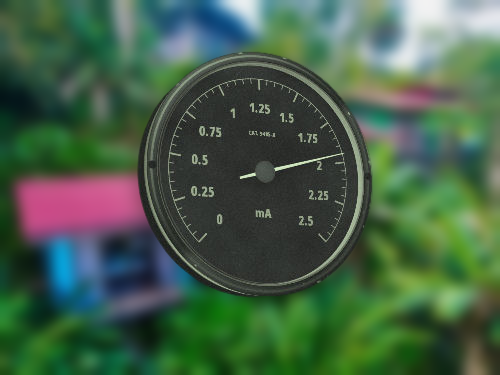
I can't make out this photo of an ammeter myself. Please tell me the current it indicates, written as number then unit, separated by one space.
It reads 1.95 mA
